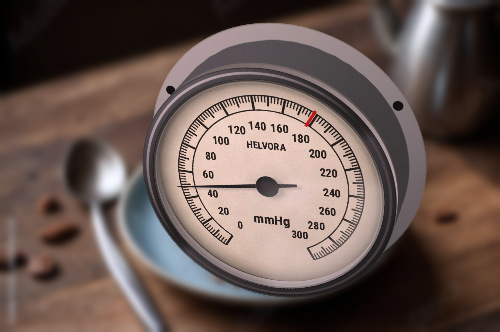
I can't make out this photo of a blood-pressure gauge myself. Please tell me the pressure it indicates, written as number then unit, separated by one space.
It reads 50 mmHg
